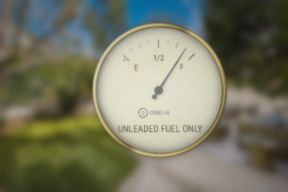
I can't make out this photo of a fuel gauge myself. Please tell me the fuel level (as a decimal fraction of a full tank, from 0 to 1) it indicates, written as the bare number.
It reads 0.875
